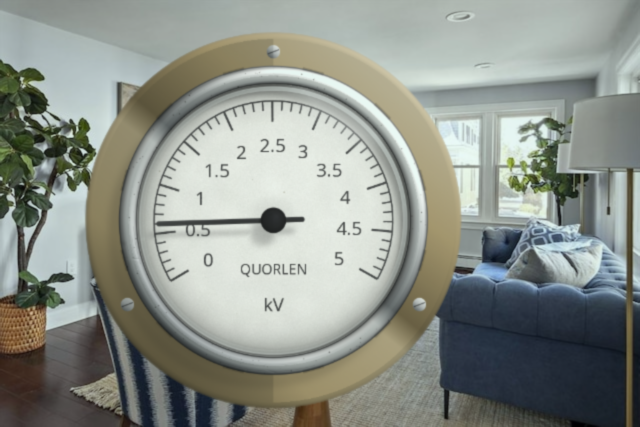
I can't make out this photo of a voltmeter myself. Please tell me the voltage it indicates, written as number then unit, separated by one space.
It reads 0.6 kV
